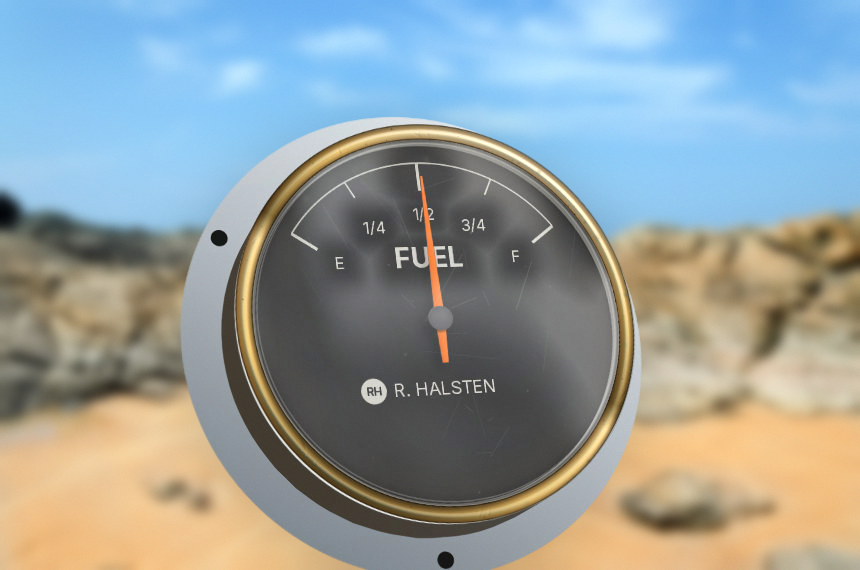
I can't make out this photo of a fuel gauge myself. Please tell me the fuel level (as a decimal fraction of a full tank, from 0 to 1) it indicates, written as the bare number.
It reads 0.5
